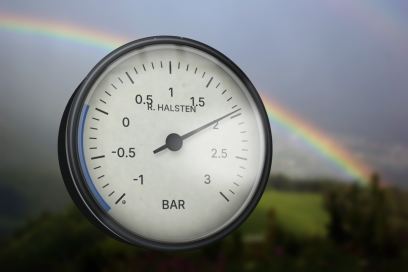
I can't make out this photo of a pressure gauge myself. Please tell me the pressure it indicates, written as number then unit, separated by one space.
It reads 1.95 bar
